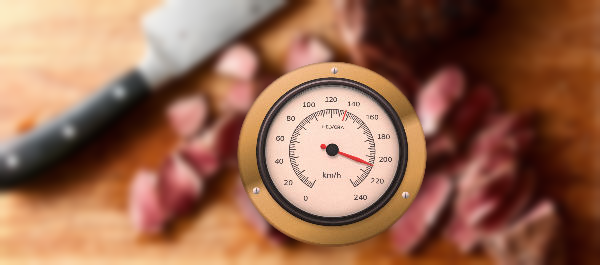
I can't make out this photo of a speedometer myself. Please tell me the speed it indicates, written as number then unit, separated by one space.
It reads 210 km/h
